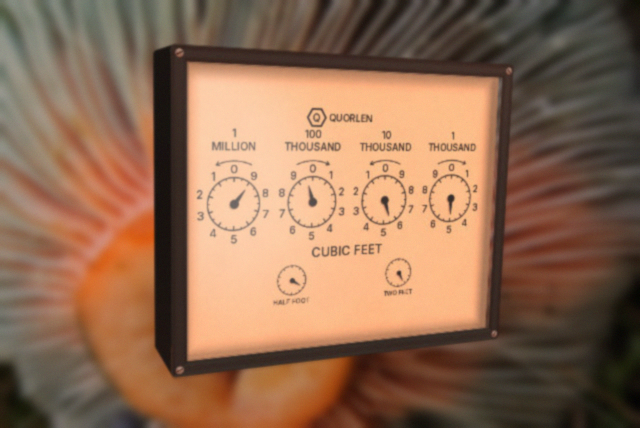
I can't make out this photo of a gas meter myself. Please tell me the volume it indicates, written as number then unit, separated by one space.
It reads 895500 ft³
